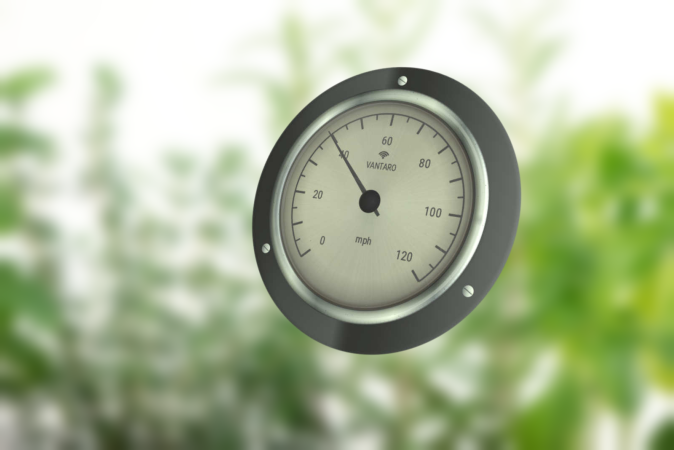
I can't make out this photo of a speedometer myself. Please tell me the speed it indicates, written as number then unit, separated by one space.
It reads 40 mph
